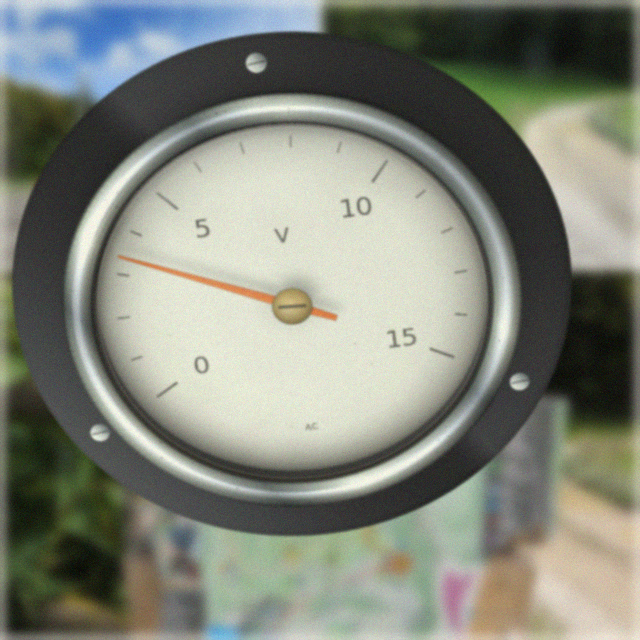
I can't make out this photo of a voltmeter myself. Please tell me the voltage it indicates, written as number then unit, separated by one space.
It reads 3.5 V
